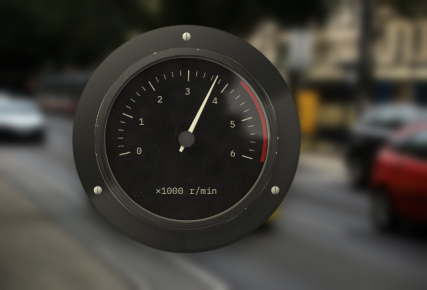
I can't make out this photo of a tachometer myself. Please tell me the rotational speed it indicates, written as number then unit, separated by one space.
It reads 3700 rpm
